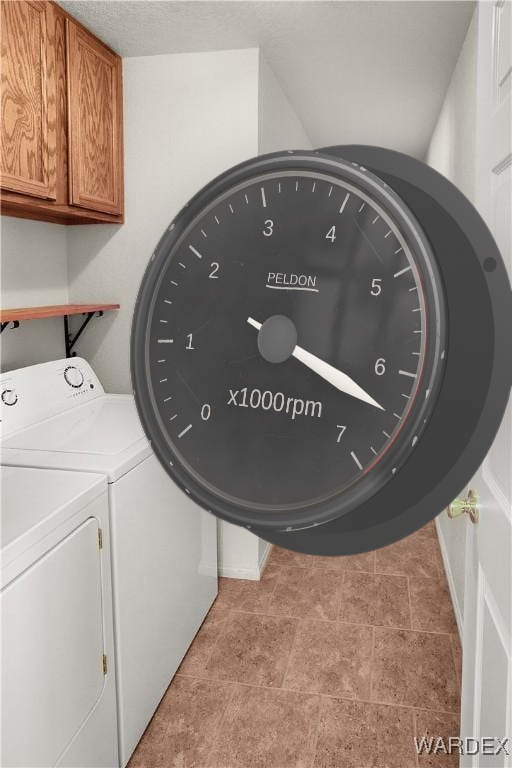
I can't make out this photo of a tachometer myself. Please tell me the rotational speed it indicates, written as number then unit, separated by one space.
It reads 6400 rpm
